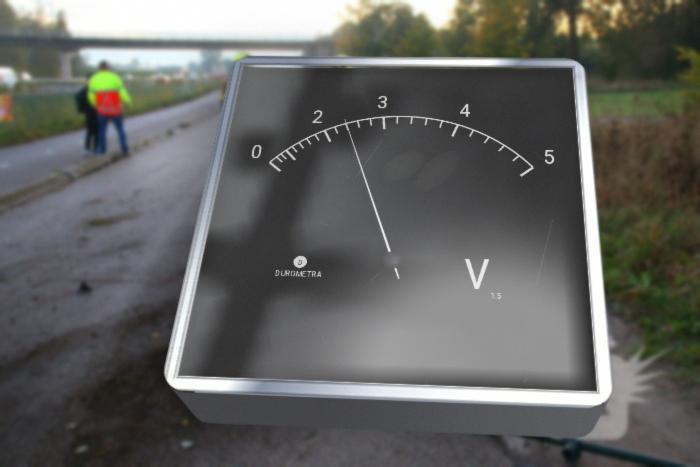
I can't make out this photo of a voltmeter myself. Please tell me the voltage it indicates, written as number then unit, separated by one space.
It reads 2.4 V
